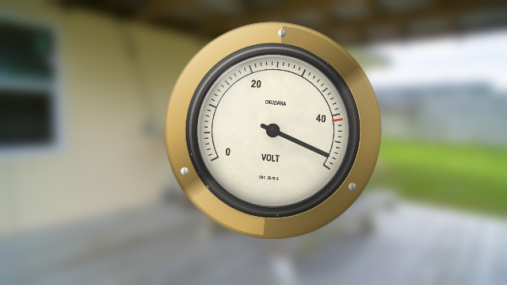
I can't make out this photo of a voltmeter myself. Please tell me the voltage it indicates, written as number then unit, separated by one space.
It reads 48 V
